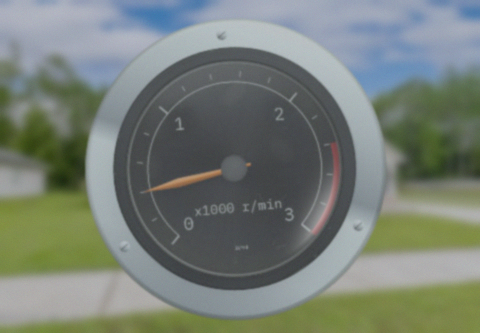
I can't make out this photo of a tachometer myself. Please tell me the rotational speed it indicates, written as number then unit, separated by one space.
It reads 400 rpm
